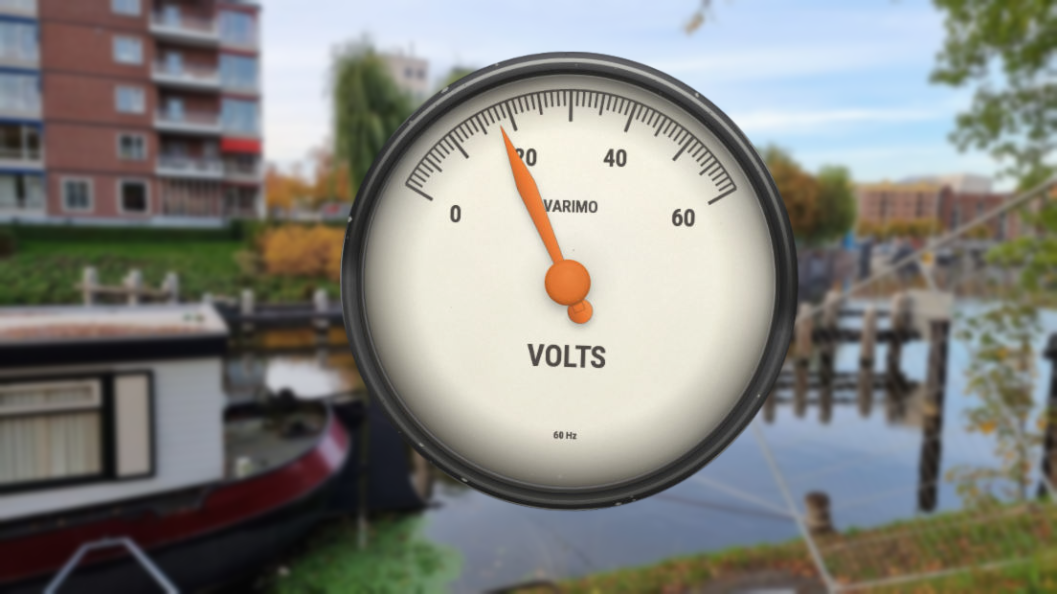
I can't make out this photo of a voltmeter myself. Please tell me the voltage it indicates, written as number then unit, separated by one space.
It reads 18 V
